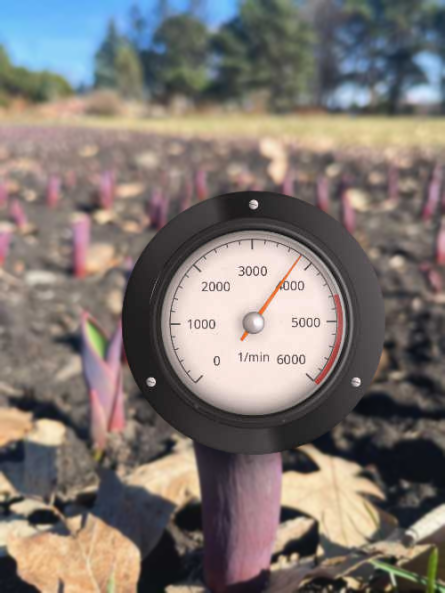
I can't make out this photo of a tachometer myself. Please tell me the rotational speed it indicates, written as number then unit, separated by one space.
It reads 3800 rpm
